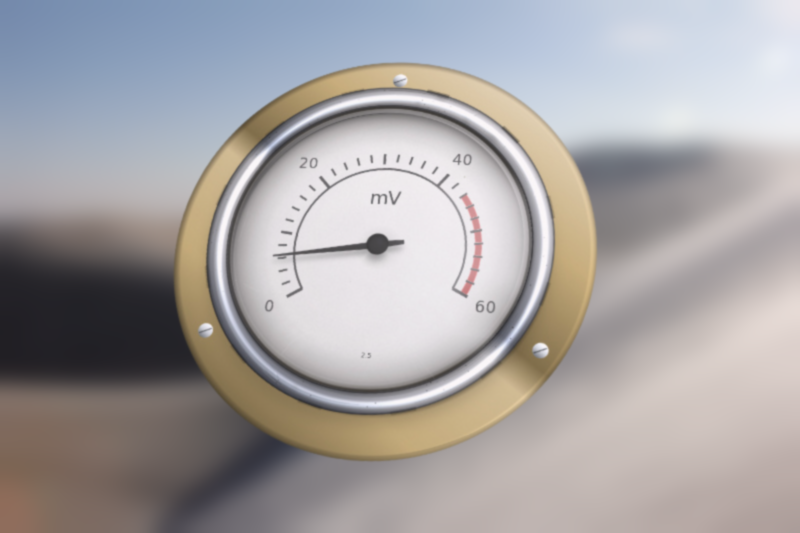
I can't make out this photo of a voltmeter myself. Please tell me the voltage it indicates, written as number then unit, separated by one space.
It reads 6 mV
